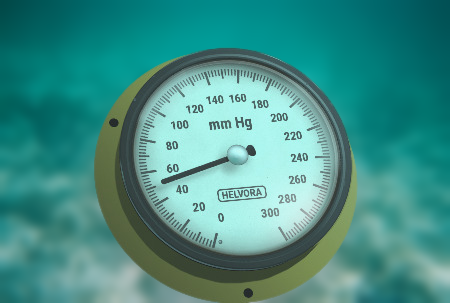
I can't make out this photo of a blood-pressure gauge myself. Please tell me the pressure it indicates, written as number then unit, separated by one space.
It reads 50 mmHg
